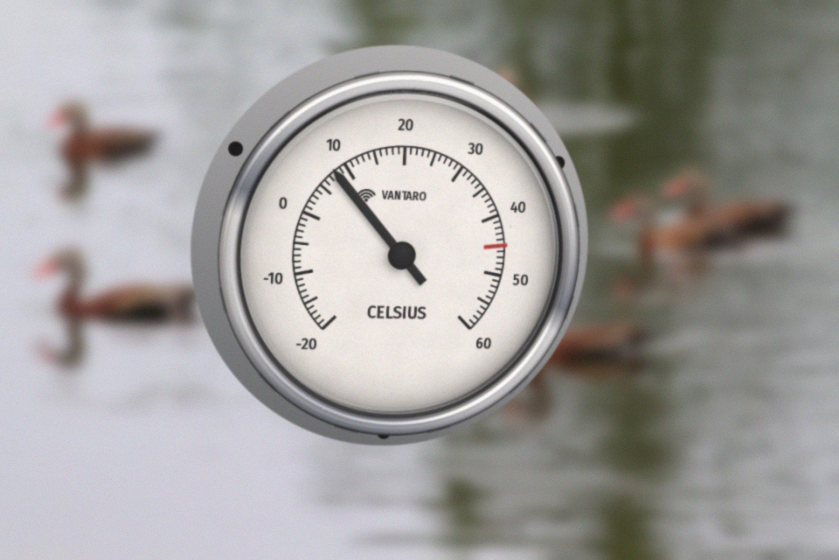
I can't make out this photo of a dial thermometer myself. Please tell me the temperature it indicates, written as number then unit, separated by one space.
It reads 8 °C
